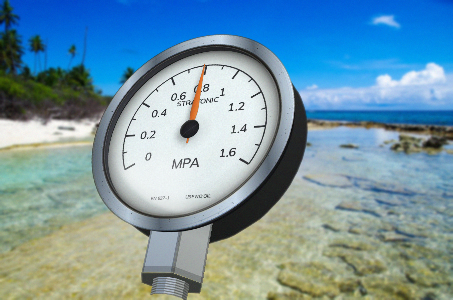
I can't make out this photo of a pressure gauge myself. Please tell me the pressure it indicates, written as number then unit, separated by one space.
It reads 0.8 MPa
